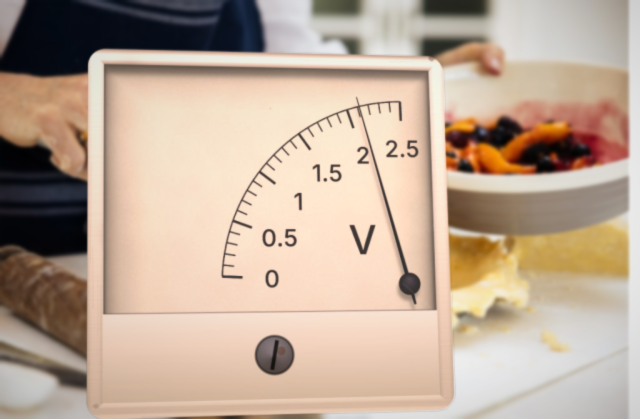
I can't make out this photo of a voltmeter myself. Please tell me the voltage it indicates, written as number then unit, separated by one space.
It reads 2.1 V
